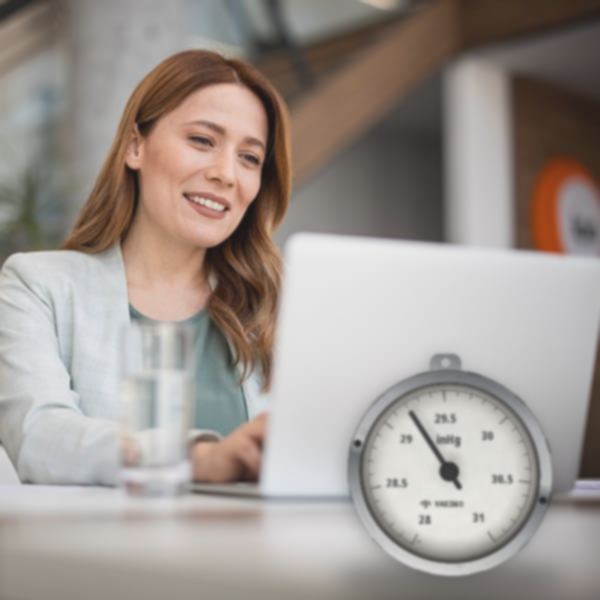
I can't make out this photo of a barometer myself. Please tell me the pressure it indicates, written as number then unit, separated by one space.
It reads 29.2 inHg
